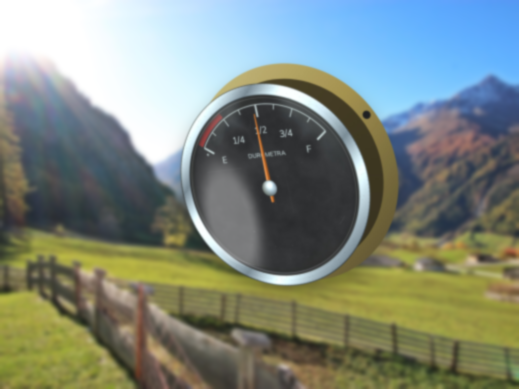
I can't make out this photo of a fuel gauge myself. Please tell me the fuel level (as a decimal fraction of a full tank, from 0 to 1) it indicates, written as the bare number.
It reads 0.5
